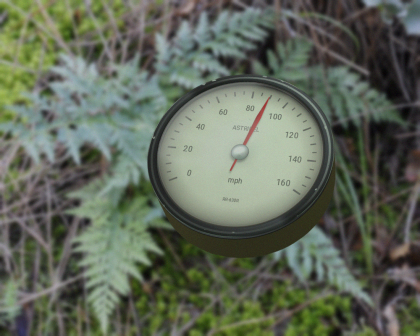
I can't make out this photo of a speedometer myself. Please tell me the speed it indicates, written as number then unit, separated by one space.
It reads 90 mph
